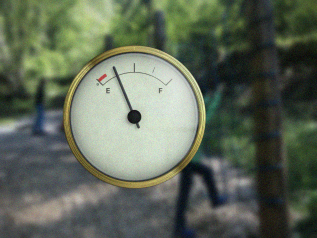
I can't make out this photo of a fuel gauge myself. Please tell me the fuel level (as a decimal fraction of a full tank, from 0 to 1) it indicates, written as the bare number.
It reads 0.25
